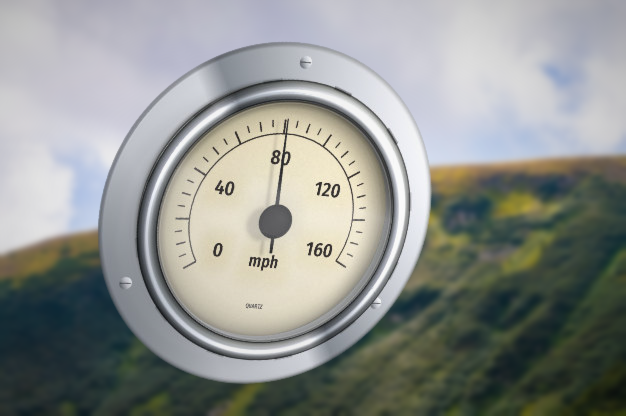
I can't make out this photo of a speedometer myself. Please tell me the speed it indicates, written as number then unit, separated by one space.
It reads 80 mph
